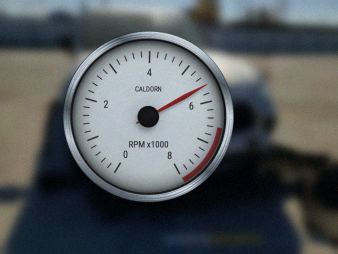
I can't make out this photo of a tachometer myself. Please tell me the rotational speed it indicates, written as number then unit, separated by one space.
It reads 5600 rpm
